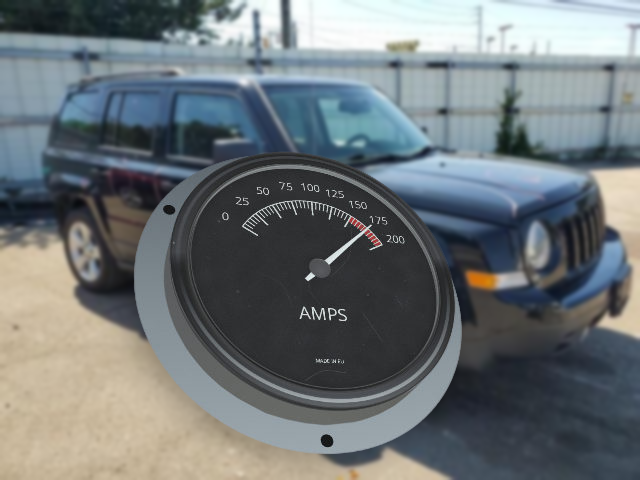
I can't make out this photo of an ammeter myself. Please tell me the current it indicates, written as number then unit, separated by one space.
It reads 175 A
